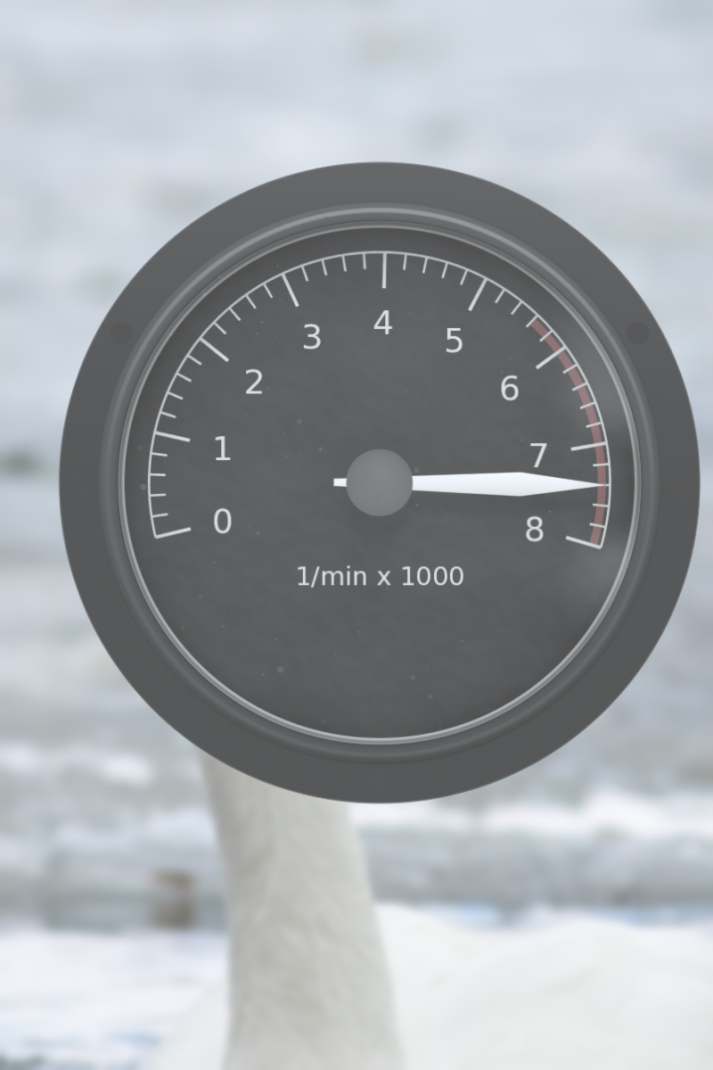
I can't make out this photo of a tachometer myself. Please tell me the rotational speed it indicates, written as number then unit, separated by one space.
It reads 7400 rpm
